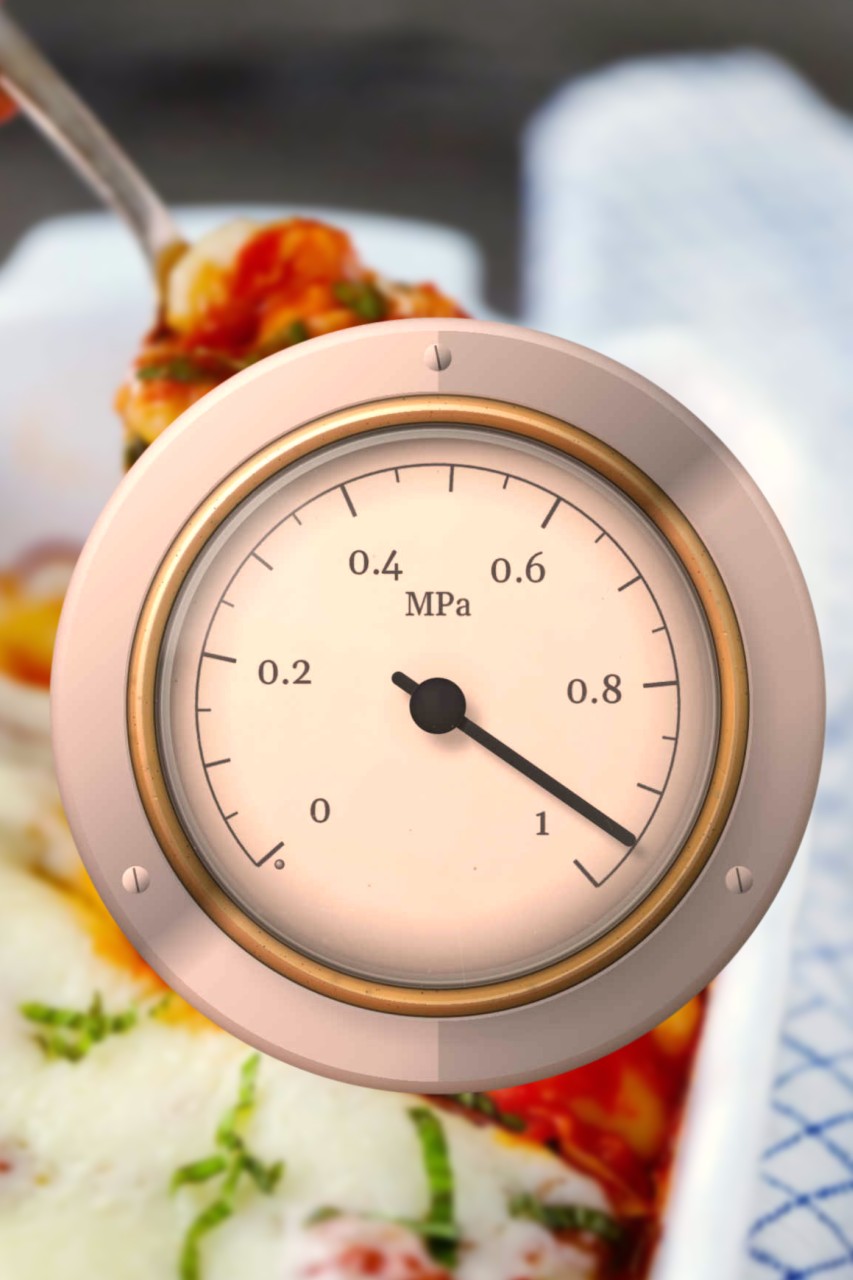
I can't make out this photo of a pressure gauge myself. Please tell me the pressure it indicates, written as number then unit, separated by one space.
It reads 0.95 MPa
